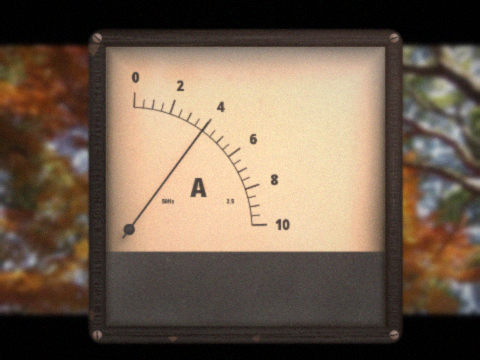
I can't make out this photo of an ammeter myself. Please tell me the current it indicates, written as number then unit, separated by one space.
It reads 4 A
